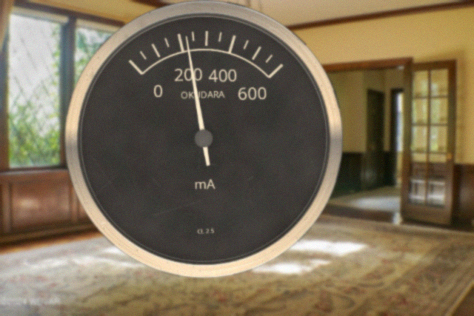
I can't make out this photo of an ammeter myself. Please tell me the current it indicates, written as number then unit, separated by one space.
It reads 225 mA
